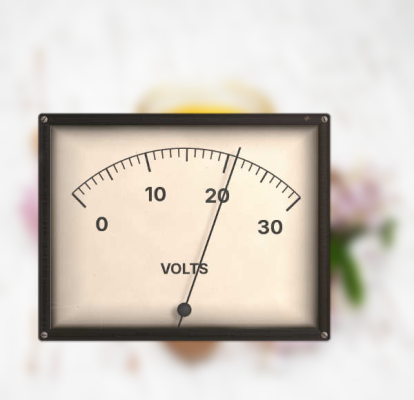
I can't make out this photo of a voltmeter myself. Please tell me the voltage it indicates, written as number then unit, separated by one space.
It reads 21 V
